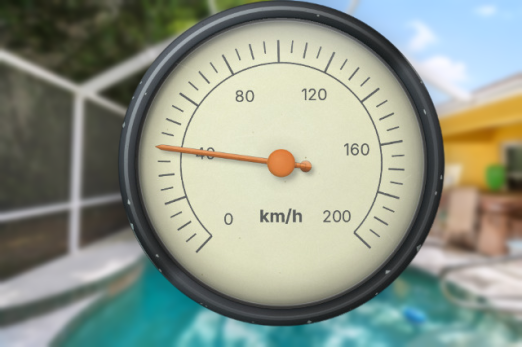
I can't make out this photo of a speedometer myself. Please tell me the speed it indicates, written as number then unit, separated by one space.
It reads 40 km/h
